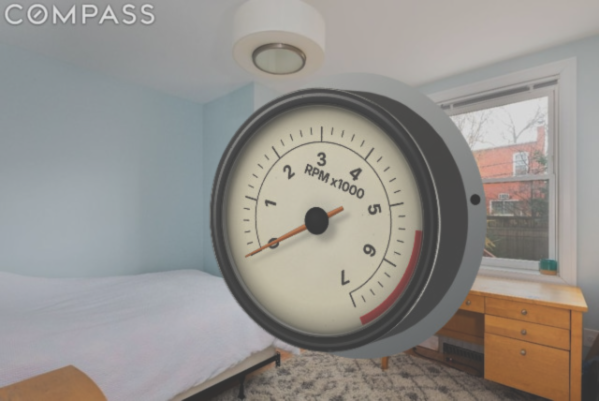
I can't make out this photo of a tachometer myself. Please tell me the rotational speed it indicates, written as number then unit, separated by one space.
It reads 0 rpm
